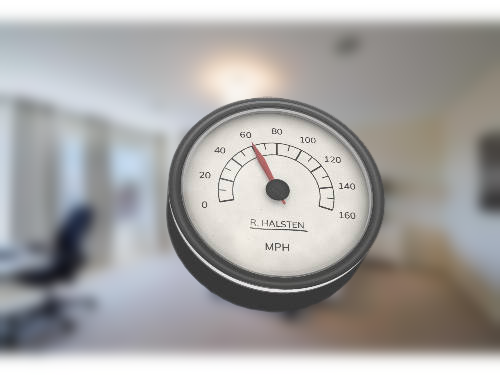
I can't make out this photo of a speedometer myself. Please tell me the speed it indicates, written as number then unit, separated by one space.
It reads 60 mph
